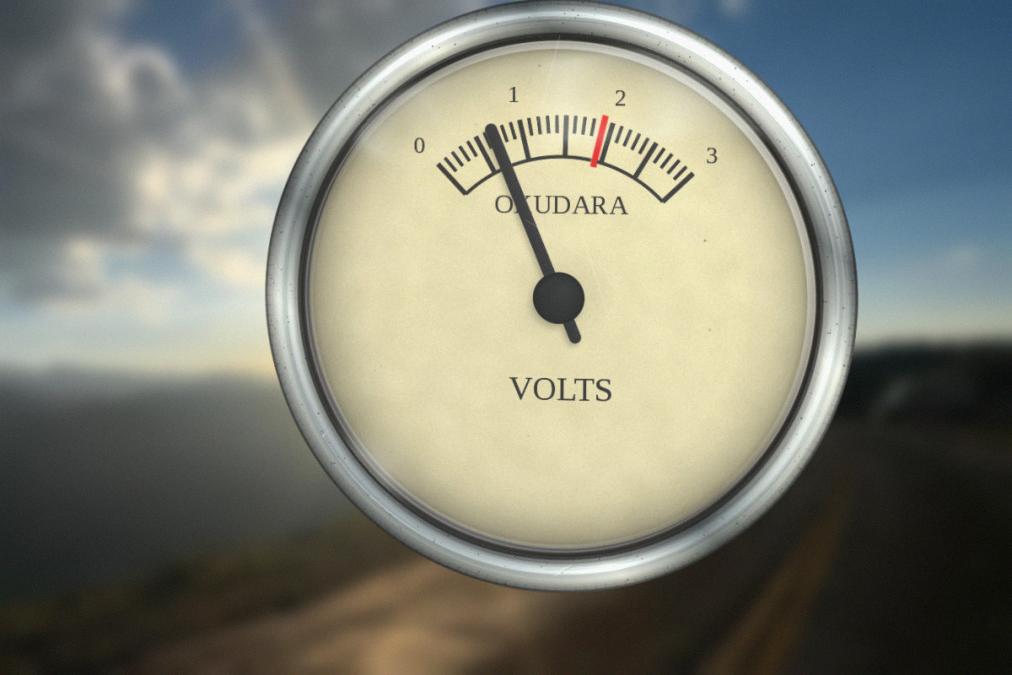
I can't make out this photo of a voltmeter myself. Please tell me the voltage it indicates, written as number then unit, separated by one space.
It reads 0.7 V
